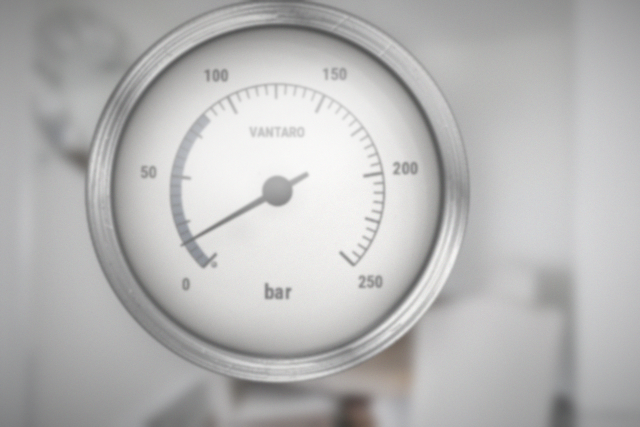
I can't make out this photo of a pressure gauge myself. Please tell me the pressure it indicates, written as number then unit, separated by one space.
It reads 15 bar
